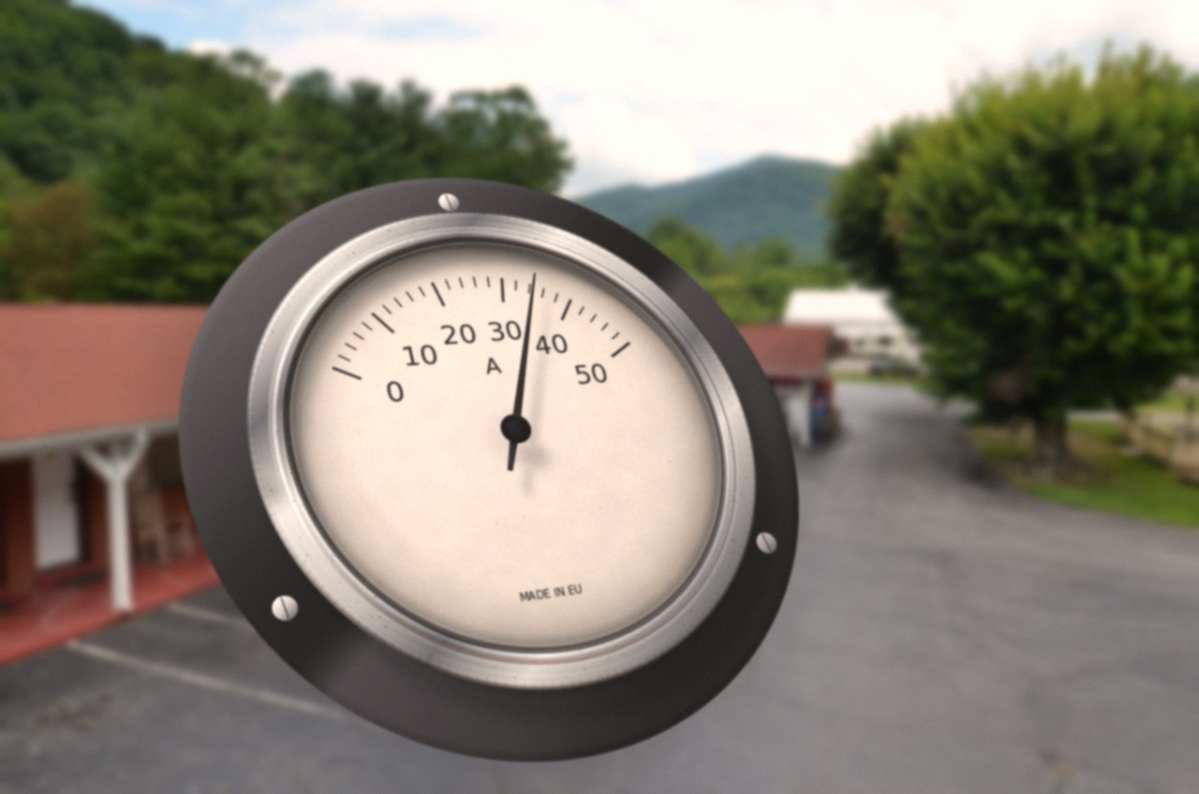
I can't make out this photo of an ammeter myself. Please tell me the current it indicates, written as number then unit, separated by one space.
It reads 34 A
